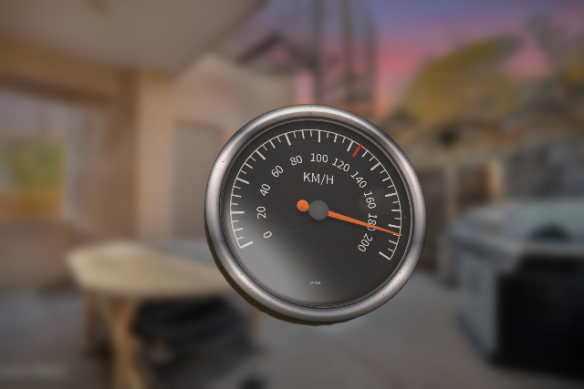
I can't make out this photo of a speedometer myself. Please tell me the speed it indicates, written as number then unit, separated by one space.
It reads 185 km/h
